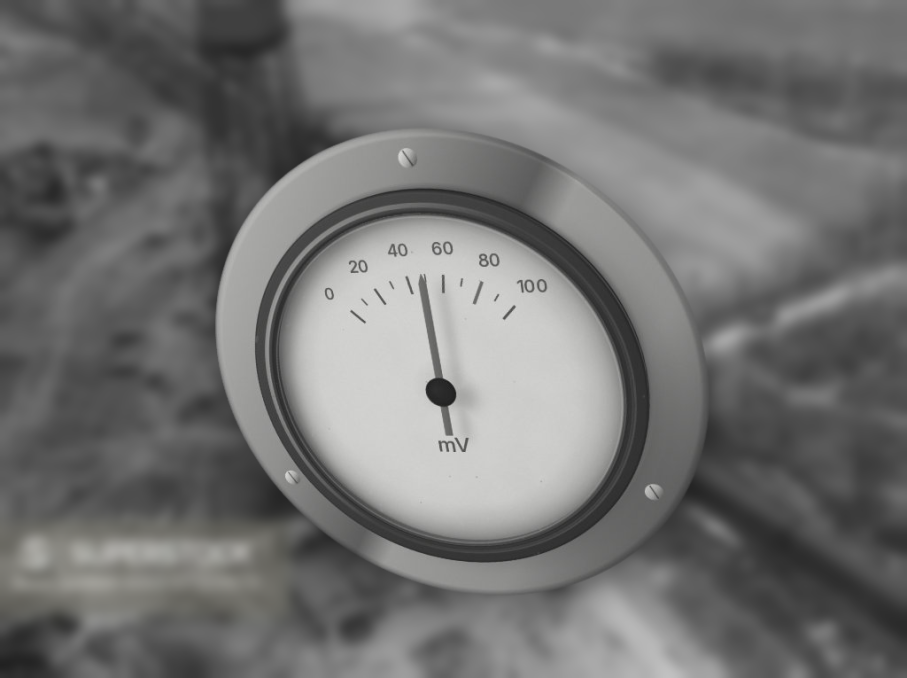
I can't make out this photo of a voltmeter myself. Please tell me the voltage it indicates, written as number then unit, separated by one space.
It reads 50 mV
